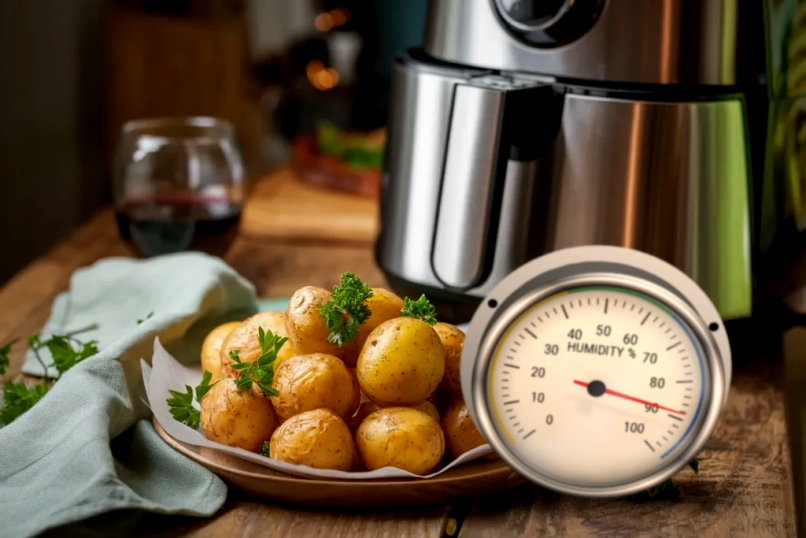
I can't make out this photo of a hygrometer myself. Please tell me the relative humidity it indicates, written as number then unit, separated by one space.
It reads 88 %
